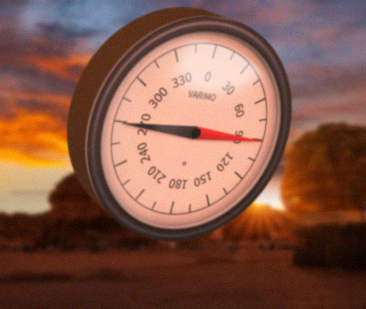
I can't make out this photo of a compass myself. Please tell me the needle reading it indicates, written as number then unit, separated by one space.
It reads 90 °
